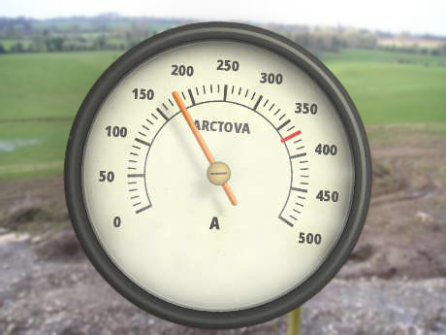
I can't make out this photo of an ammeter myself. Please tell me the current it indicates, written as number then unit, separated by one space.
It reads 180 A
